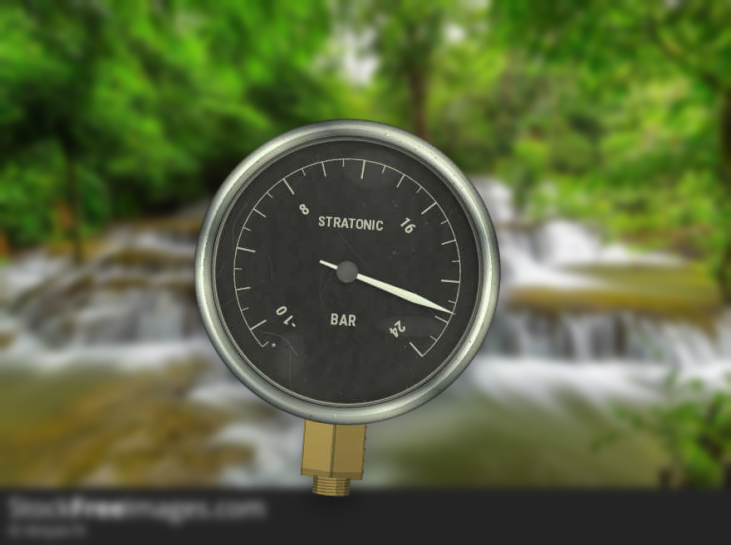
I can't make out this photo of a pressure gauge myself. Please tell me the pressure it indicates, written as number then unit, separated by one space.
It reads 21.5 bar
